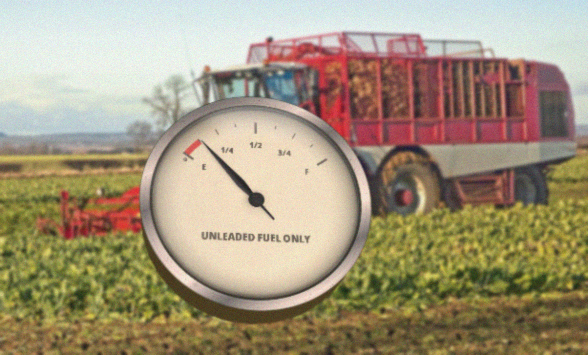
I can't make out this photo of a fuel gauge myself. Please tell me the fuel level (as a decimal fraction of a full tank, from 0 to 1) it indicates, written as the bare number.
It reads 0.125
